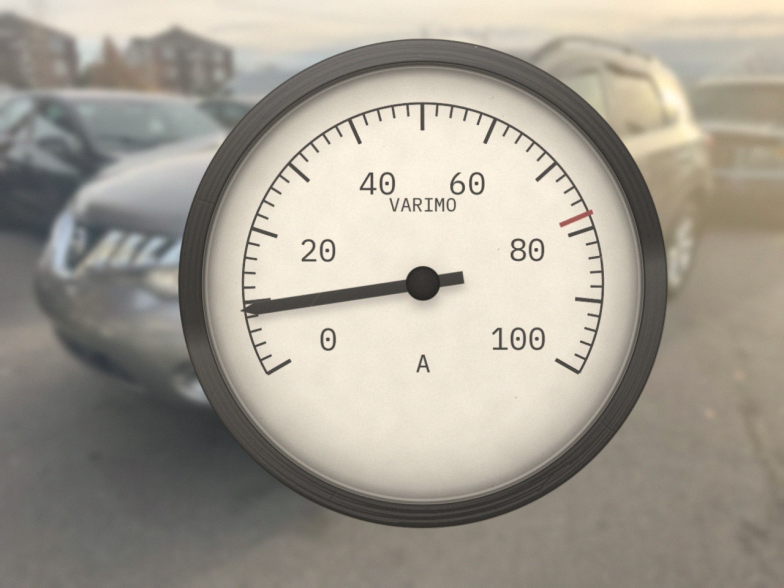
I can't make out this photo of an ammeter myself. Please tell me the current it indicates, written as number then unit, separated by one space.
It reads 9 A
